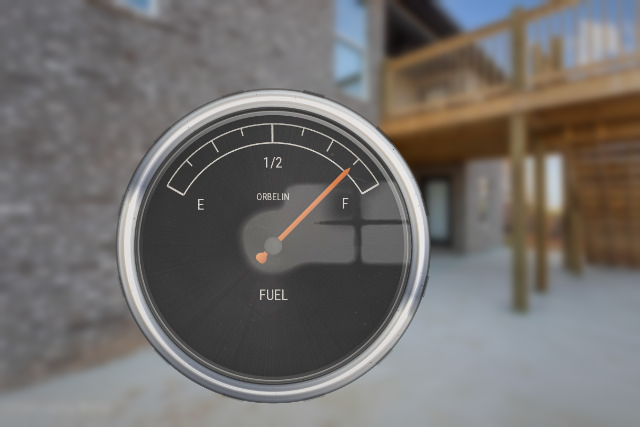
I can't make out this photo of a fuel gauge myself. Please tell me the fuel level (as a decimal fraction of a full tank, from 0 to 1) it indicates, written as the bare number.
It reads 0.875
